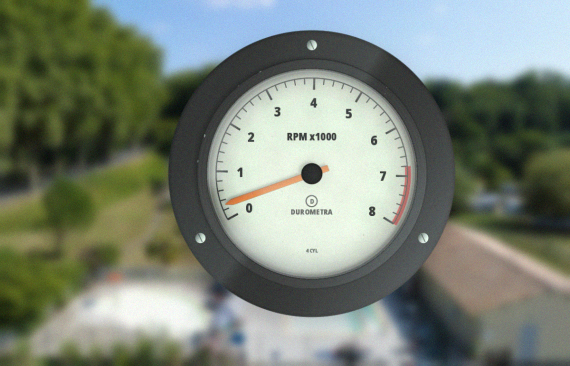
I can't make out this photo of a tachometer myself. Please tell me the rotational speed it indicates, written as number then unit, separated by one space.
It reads 300 rpm
